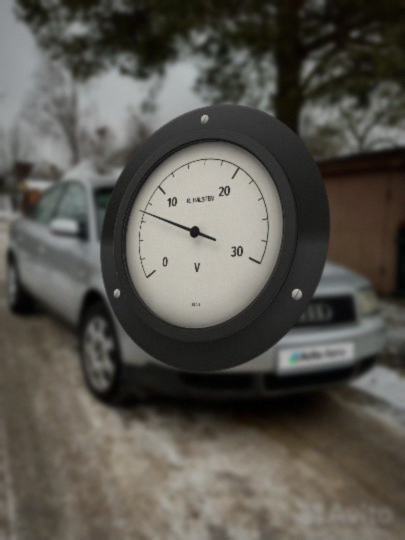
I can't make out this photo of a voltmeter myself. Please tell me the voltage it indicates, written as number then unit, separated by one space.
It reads 7 V
